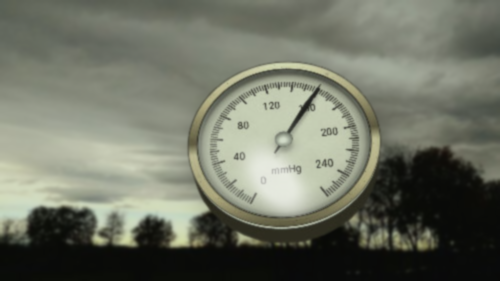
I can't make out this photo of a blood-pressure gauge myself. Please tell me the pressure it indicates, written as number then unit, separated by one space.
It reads 160 mmHg
